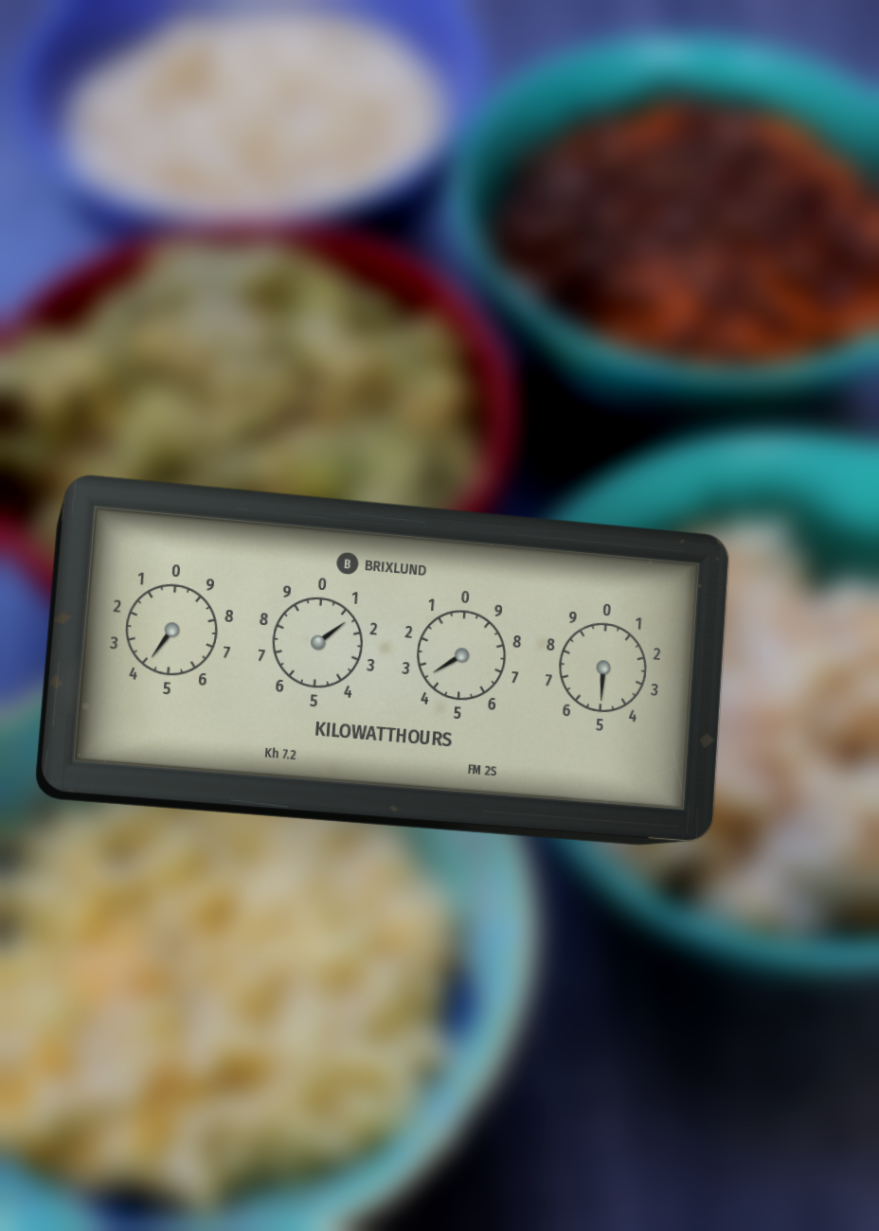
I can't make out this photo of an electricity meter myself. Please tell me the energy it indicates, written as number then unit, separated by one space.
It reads 4135 kWh
